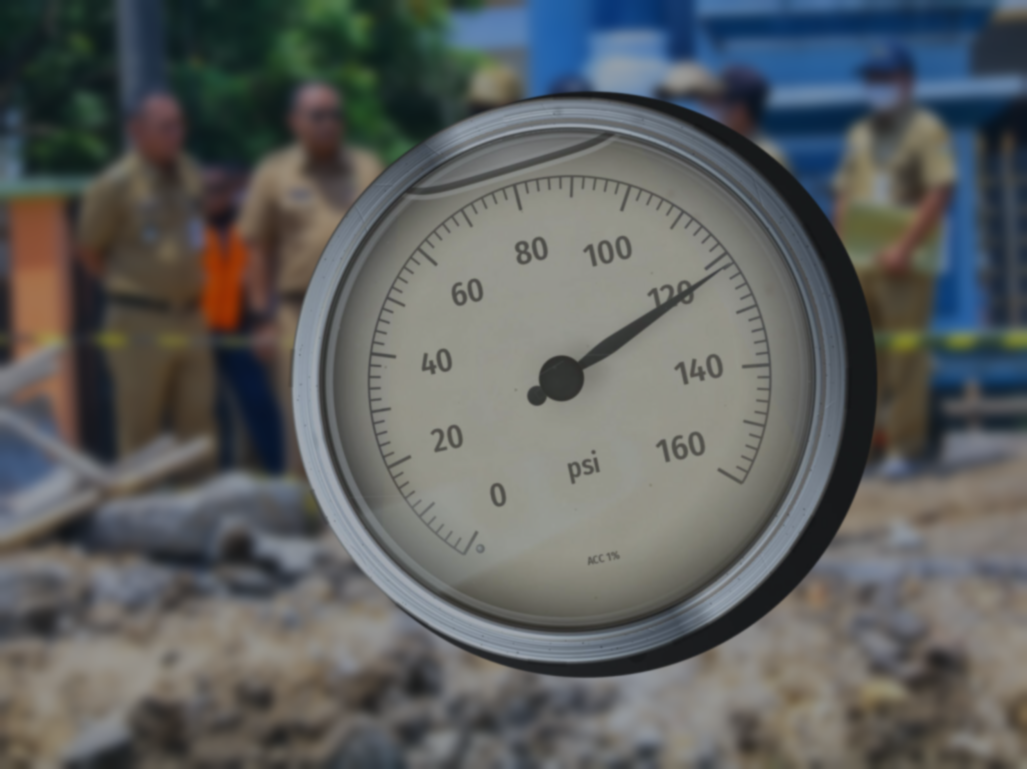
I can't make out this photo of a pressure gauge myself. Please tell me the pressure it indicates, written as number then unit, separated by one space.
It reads 122 psi
